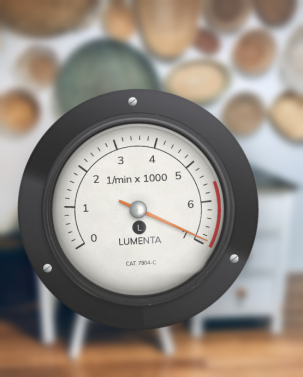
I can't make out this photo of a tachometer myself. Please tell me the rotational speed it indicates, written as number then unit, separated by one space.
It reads 6900 rpm
